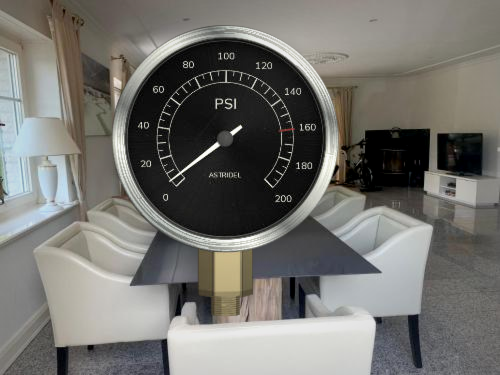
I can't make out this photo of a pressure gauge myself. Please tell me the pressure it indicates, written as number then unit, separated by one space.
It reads 5 psi
